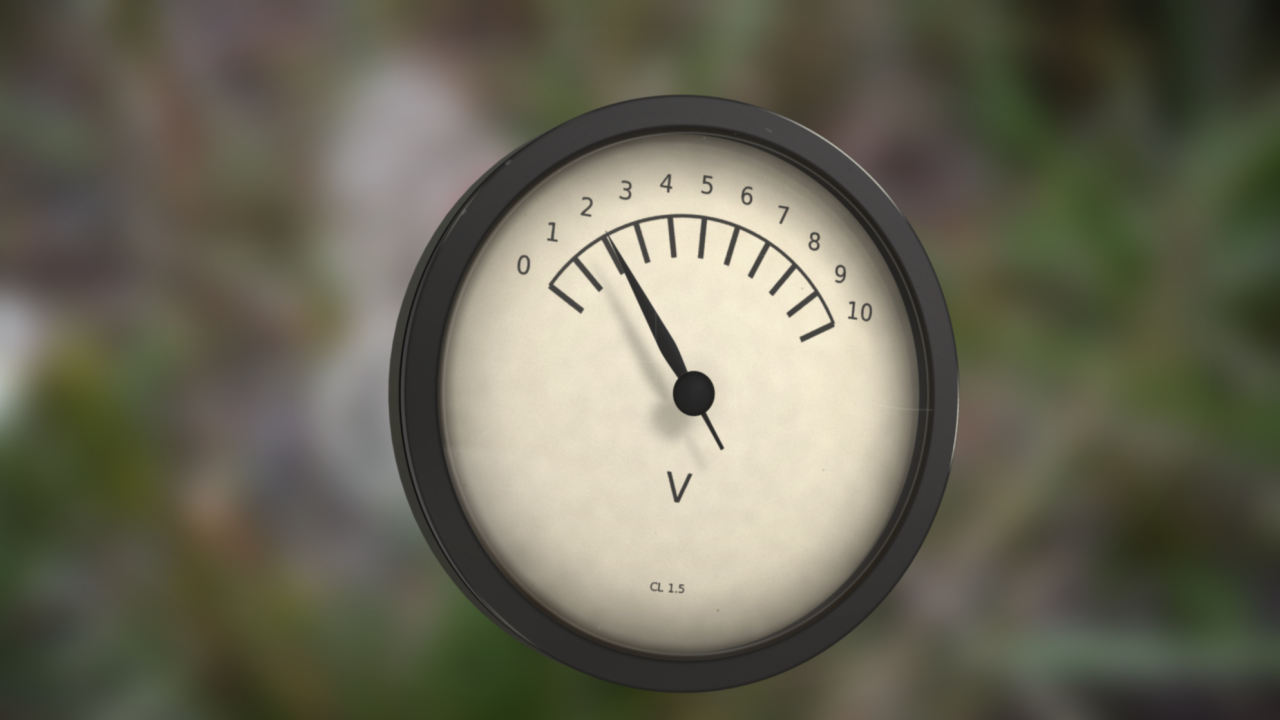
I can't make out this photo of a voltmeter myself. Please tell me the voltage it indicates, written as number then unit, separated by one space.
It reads 2 V
